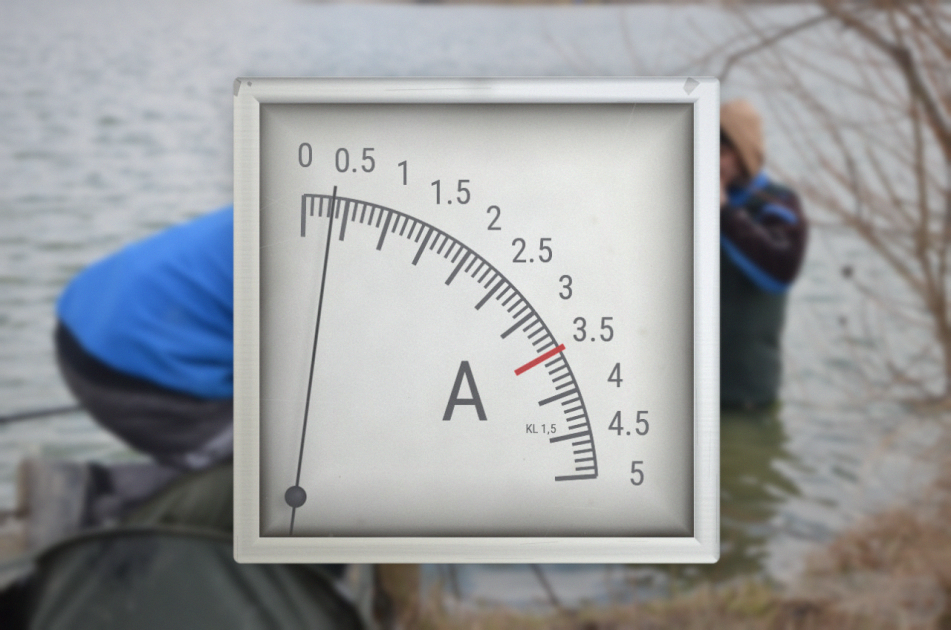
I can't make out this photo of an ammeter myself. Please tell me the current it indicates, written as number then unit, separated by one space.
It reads 0.35 A
